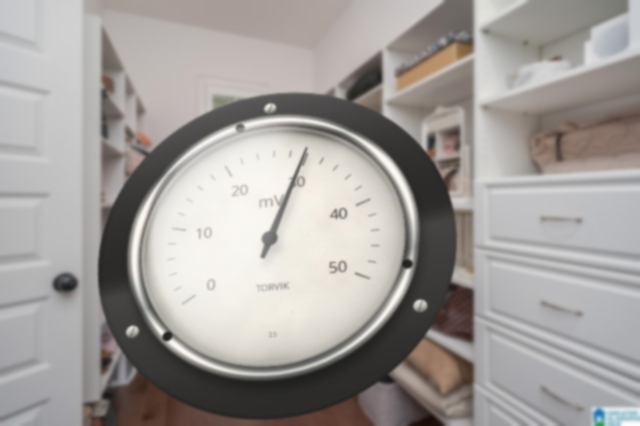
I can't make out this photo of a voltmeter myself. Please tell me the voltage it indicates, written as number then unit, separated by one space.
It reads 30 mV
